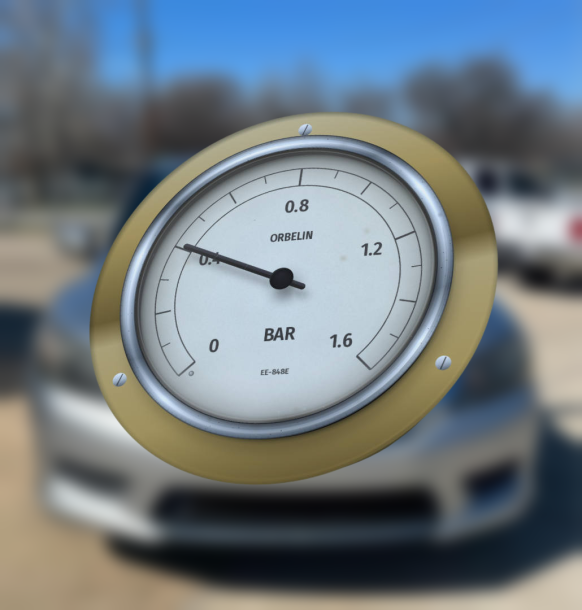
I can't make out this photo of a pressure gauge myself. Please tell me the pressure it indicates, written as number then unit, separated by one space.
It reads 0.4 bar
